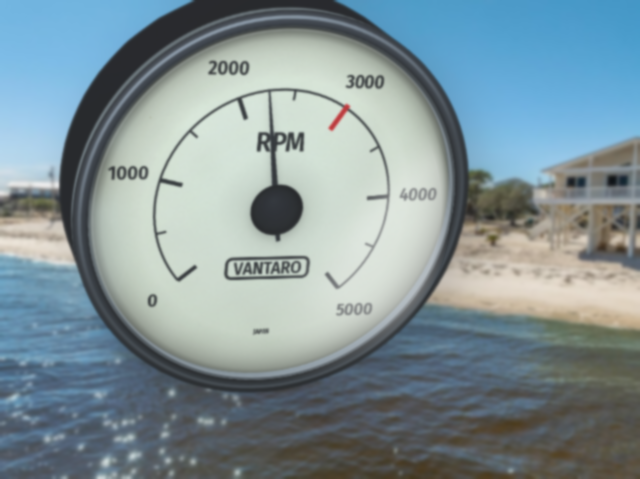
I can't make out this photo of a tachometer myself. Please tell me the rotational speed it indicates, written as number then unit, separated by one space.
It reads 2250 rpm
